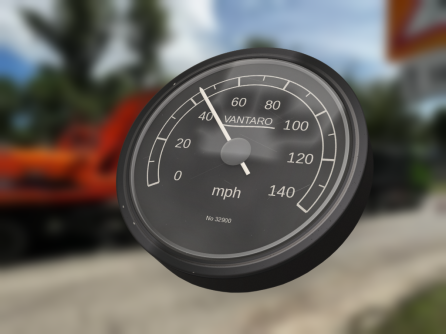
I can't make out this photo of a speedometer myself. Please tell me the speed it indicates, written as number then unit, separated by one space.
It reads 45 mph
